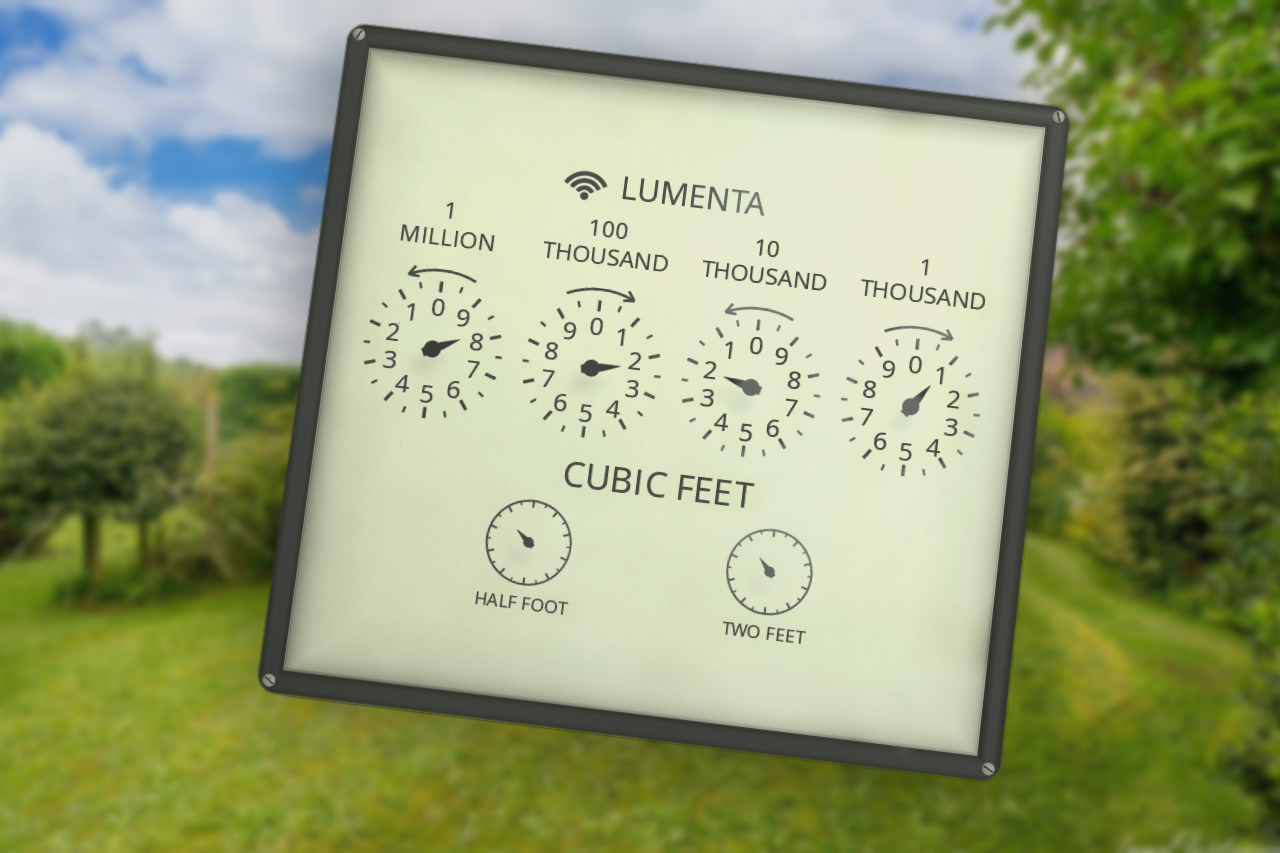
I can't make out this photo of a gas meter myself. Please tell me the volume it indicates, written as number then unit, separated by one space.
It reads 822100 ft³
